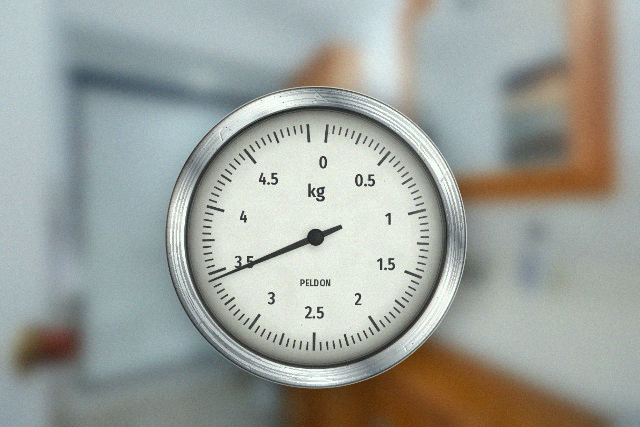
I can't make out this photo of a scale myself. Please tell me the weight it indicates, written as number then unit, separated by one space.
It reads 3.45 kg
